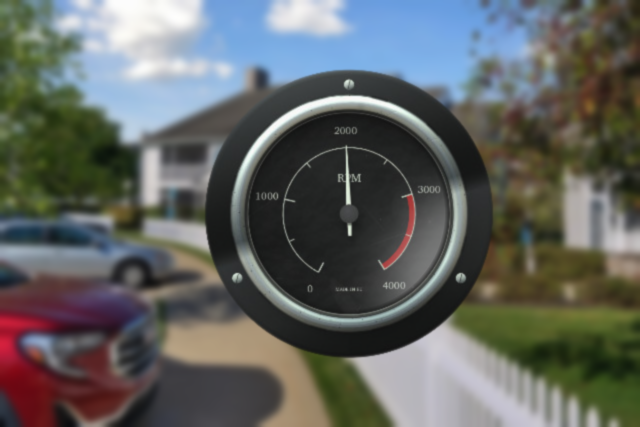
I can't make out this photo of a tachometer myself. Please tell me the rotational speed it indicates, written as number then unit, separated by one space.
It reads 2000 rpm
